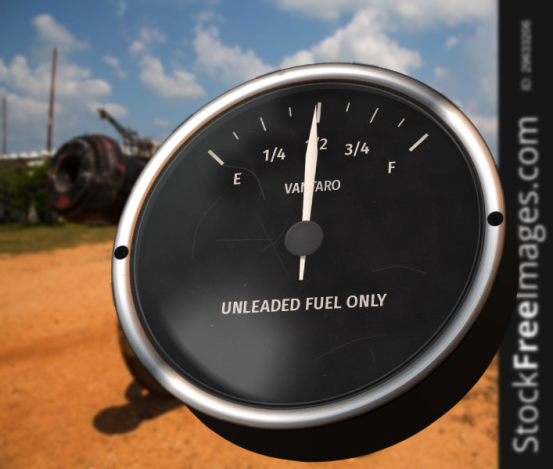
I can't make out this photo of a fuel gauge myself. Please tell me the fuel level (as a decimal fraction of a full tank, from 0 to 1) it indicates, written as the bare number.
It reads 0.5
